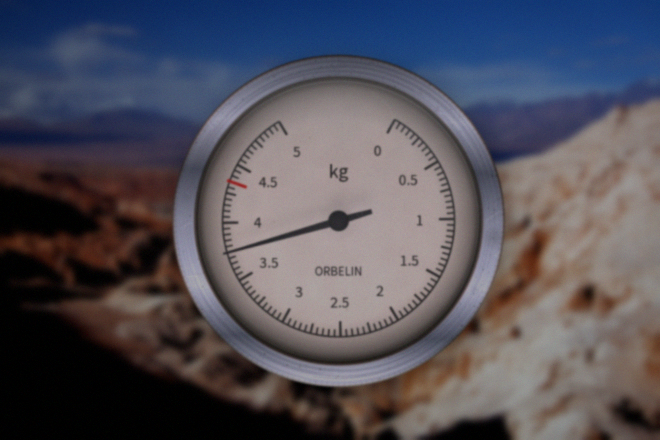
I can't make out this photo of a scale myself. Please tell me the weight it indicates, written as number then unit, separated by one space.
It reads 3.75 kg
